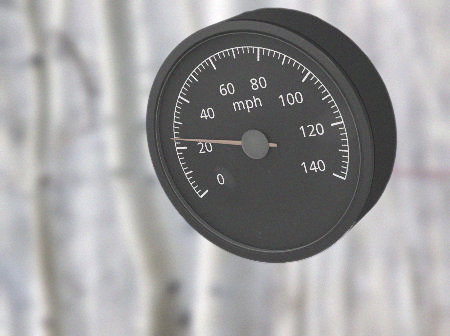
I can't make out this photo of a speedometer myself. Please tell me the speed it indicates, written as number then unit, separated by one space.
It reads 24 mph
